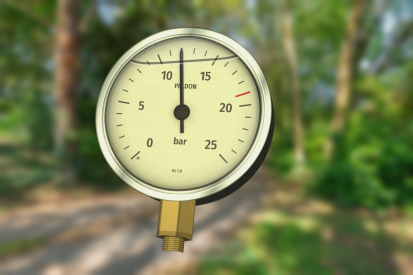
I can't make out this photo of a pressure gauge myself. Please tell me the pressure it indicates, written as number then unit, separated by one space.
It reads 12 bar
